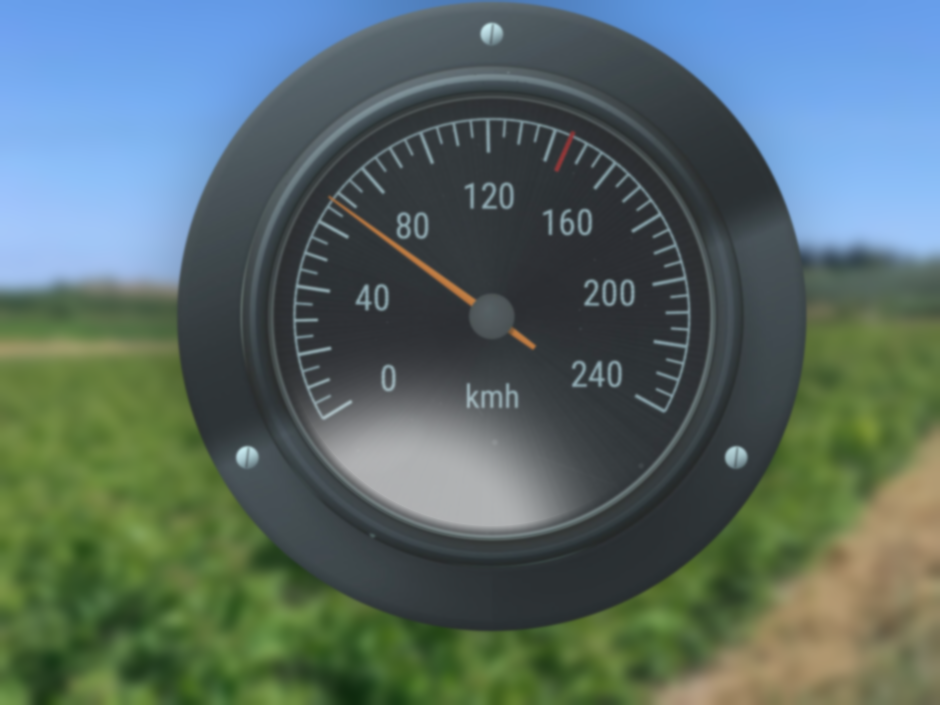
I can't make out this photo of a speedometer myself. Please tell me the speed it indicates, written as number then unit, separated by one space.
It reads 67.5 km/h
